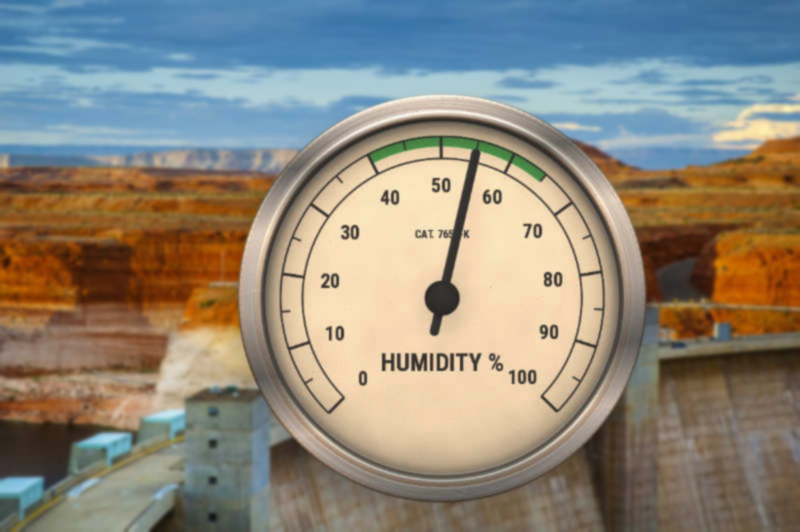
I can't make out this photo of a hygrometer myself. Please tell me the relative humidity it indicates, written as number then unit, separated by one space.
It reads 55 %
